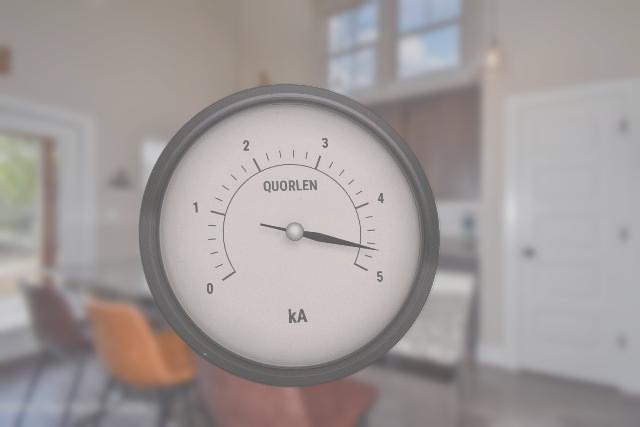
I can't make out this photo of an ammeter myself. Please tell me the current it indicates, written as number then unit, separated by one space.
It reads 4.7 kA
